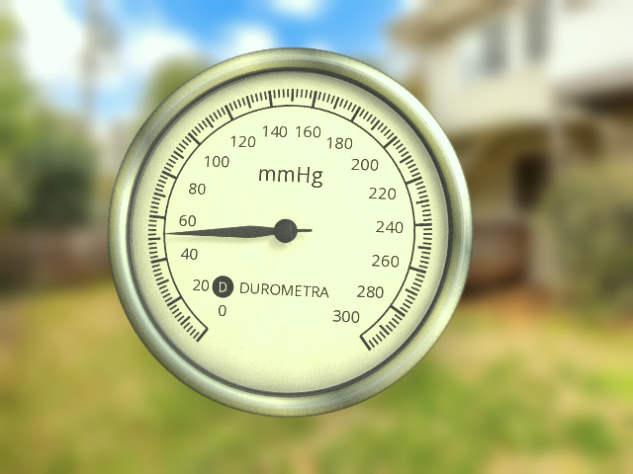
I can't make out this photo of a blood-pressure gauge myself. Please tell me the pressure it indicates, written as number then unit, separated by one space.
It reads 52 mmHg
